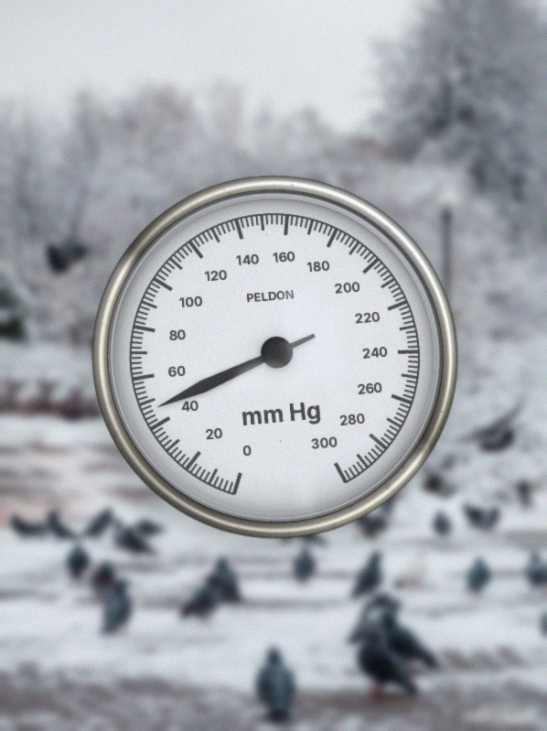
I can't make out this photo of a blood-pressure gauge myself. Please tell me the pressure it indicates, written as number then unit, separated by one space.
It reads 46 mmHg
